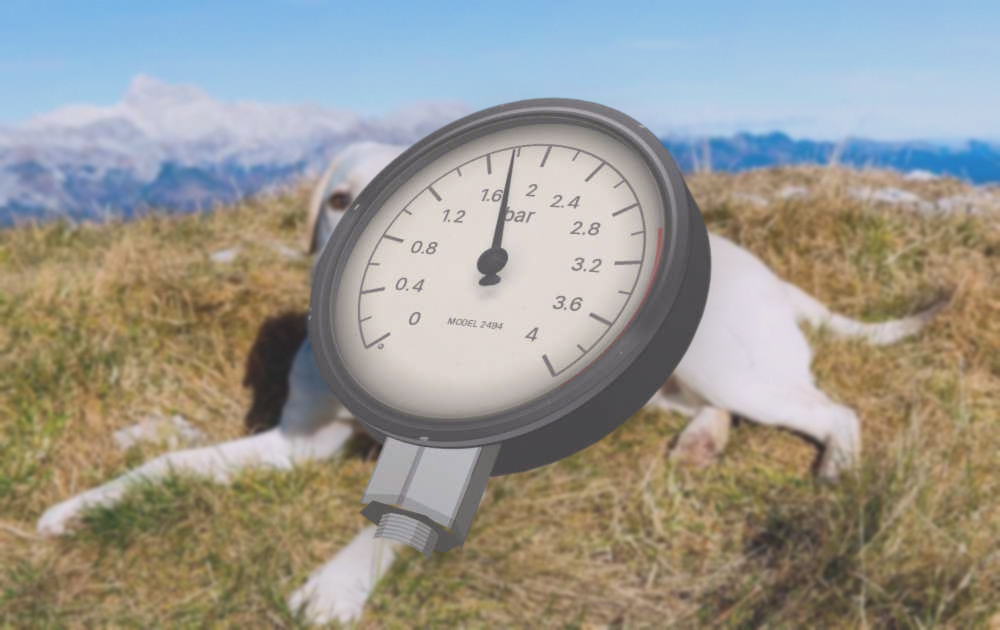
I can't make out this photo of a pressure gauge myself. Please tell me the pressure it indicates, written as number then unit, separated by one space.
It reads 1.8 bar
